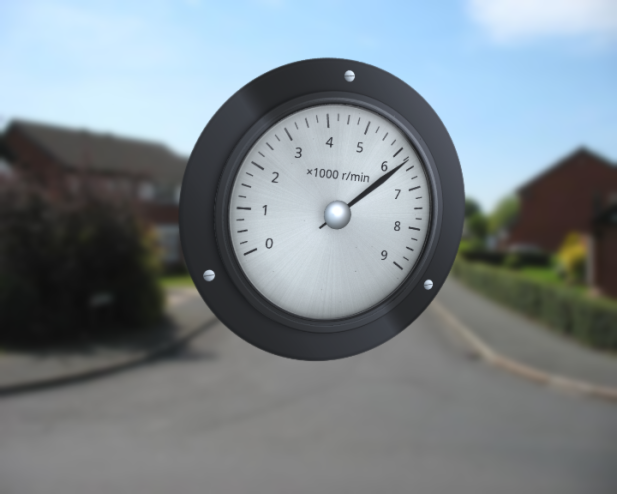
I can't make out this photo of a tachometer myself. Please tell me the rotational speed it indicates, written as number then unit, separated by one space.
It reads 6250 rpm
